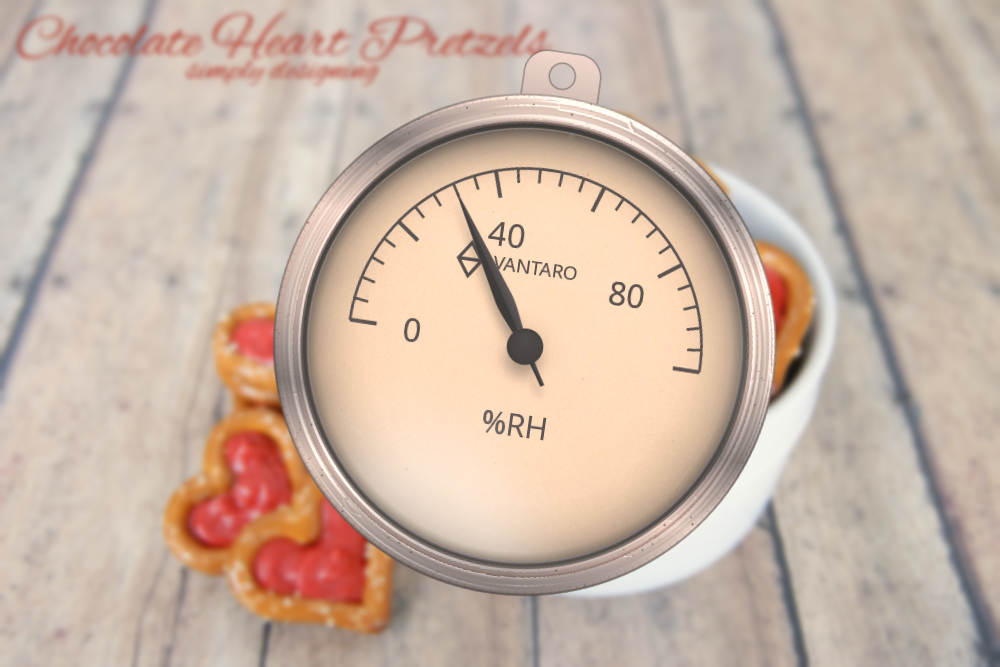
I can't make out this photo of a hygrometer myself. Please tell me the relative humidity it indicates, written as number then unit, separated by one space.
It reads 32 %
